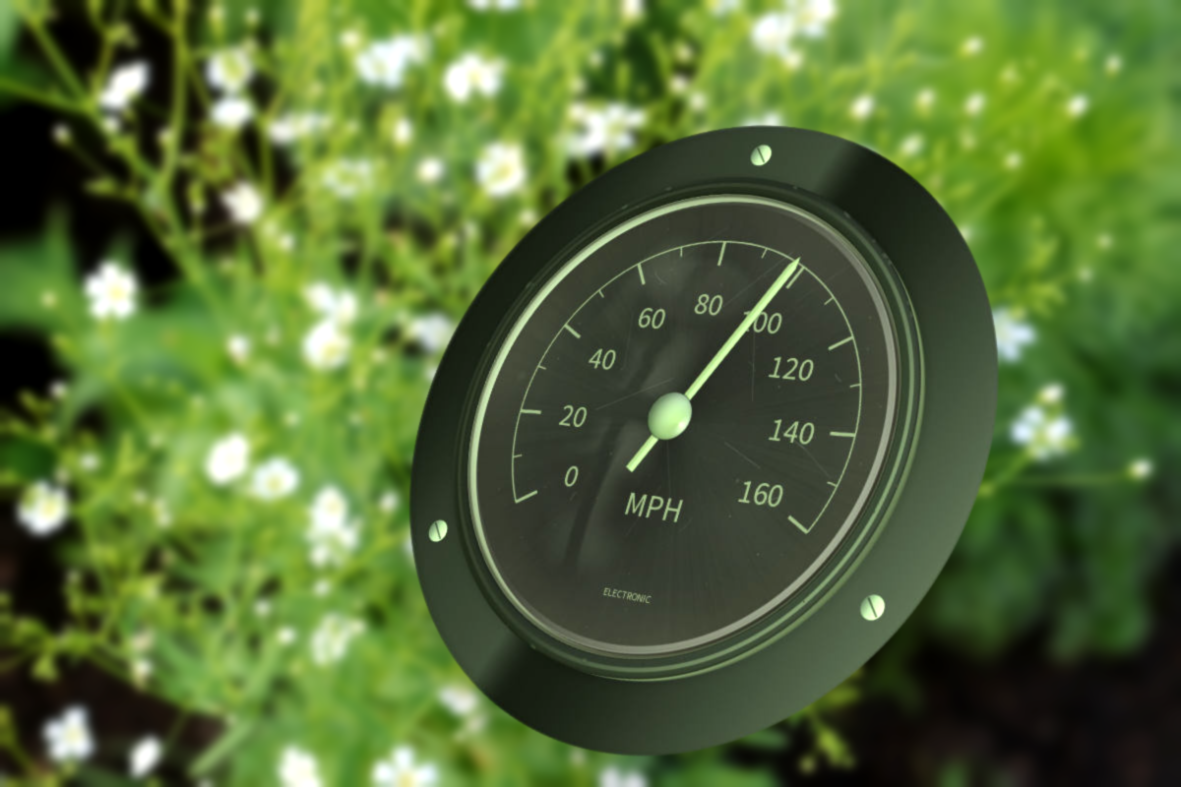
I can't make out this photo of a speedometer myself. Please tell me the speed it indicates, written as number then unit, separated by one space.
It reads 100 mph
